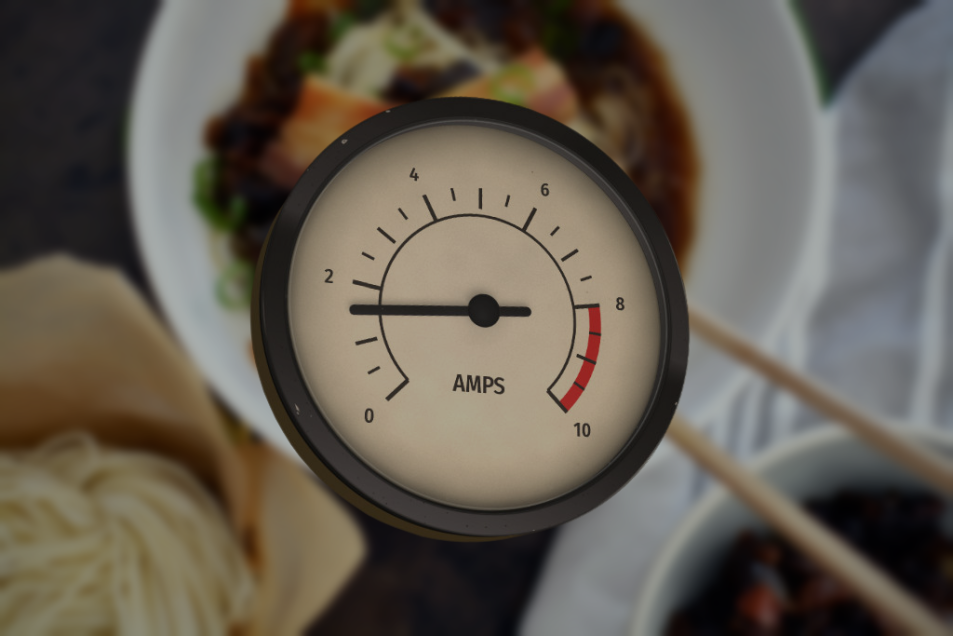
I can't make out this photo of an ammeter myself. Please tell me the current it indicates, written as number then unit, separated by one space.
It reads 1.5 A
